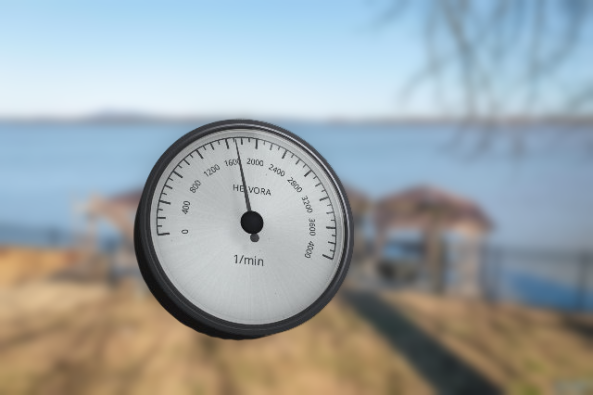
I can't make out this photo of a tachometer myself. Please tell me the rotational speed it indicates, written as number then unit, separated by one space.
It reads 1700 rpm
